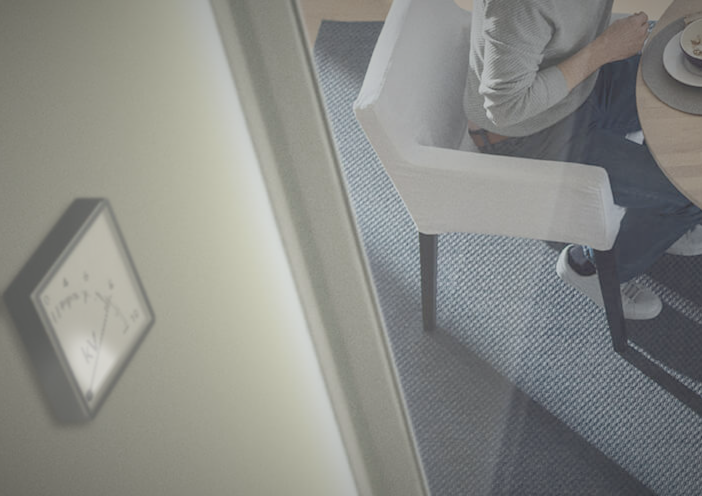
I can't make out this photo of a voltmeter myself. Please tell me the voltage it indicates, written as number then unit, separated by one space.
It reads 8 kV
